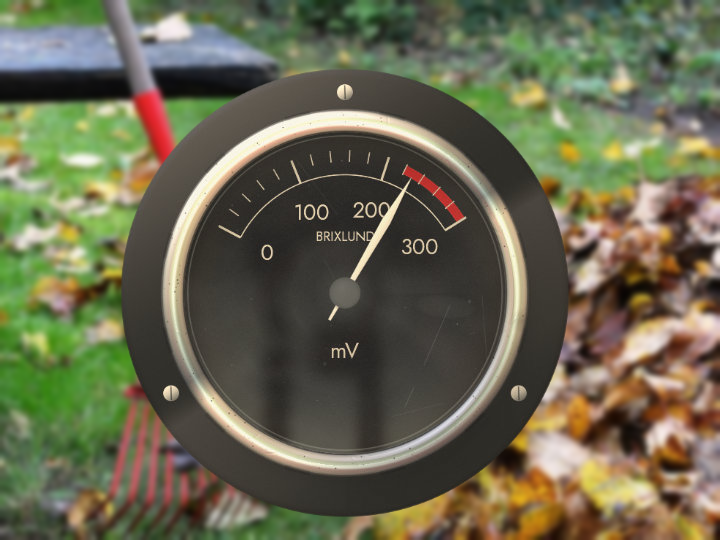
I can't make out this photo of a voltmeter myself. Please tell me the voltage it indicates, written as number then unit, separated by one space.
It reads 230 mV
